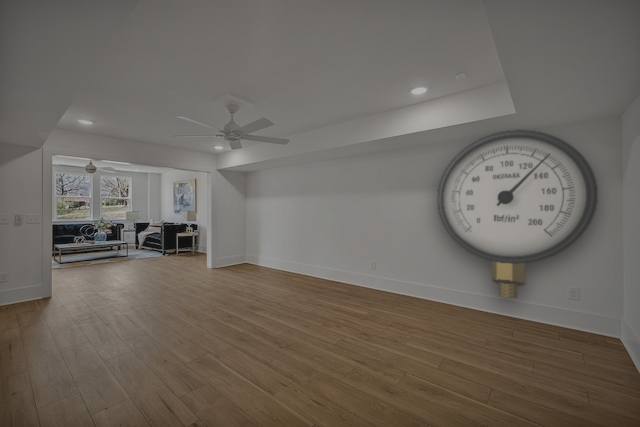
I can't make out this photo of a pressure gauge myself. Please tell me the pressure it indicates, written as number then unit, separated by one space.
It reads 130 psi
